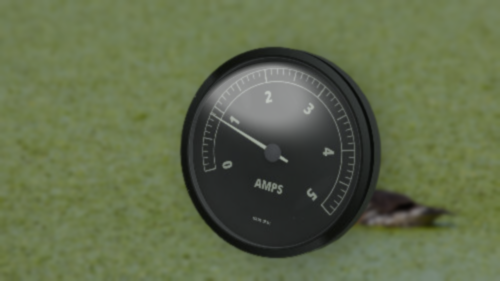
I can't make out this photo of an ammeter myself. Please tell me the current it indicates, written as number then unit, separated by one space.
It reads 0.9 A
